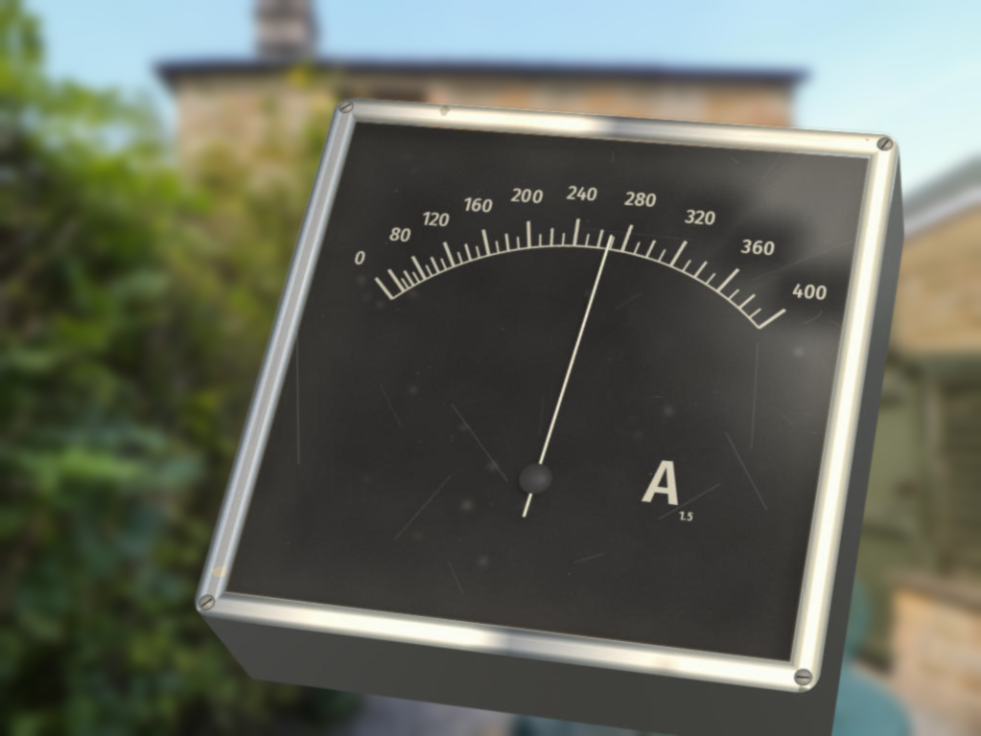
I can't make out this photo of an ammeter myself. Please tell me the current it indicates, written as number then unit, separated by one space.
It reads 270 A
